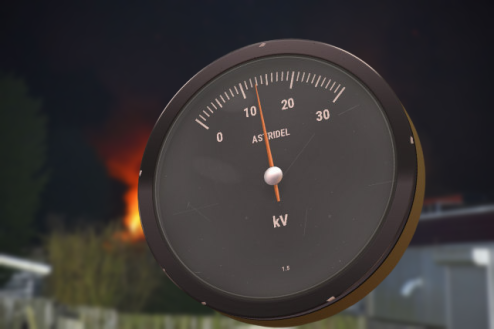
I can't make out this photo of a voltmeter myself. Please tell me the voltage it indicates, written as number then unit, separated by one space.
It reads 13 kV
